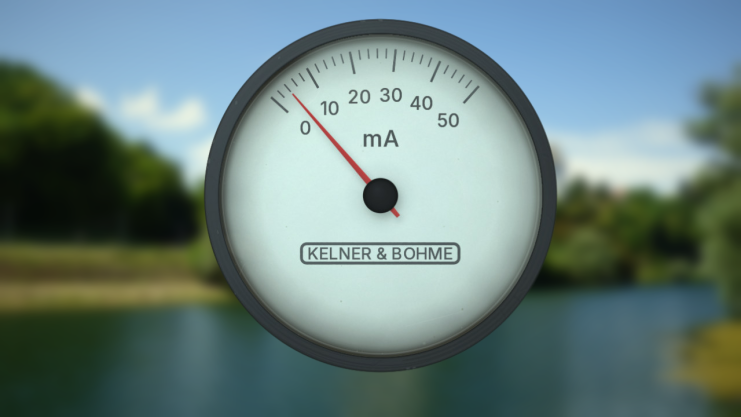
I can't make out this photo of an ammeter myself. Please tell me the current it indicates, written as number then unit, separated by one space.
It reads 4 mA
